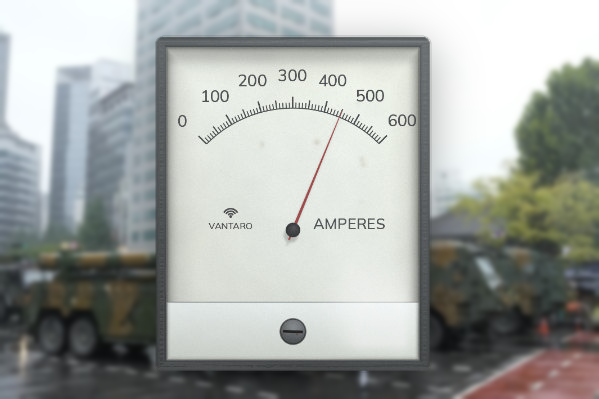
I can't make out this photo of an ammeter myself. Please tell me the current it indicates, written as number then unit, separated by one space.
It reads 450 A
